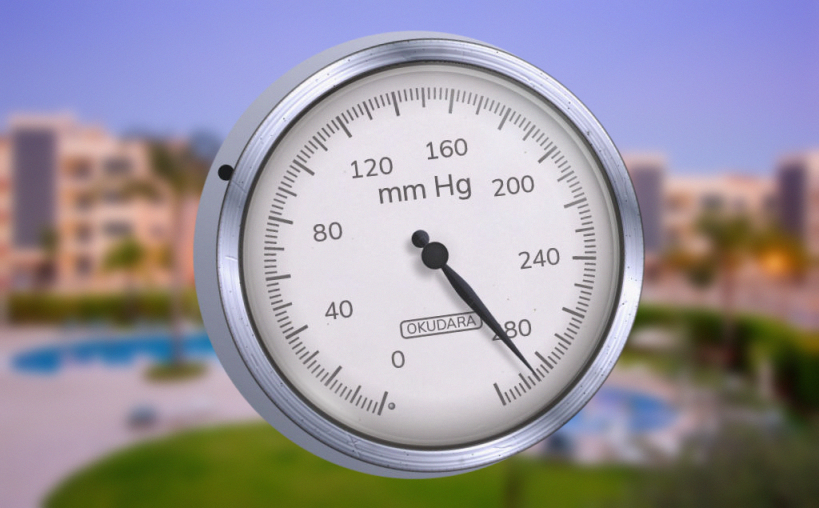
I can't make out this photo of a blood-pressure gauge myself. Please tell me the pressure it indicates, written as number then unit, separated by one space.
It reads 286 mmHg
